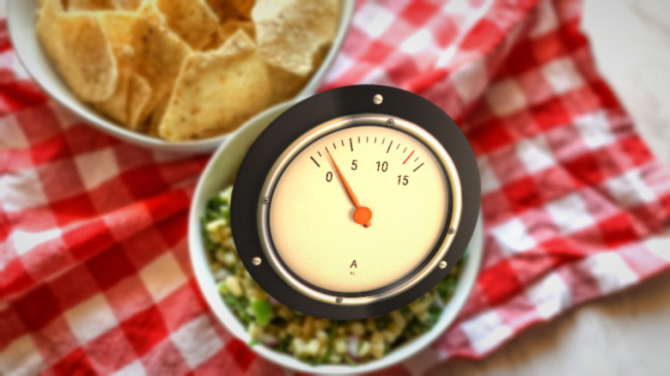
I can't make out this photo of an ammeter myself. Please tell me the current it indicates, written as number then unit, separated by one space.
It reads 2 A
